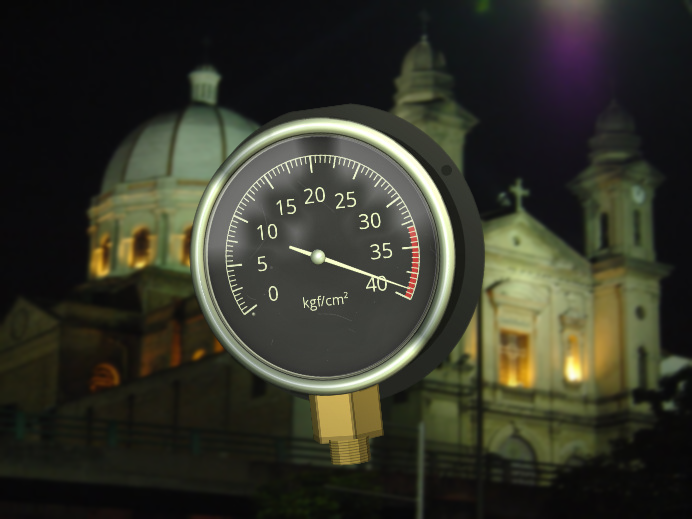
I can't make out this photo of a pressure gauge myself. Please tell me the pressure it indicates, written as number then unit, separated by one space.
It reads 39 kg/cm²
